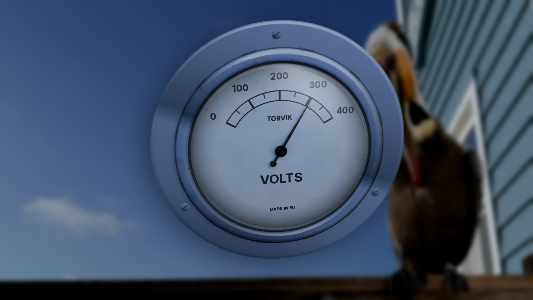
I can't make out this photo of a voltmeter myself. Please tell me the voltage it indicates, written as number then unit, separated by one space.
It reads 300 V
